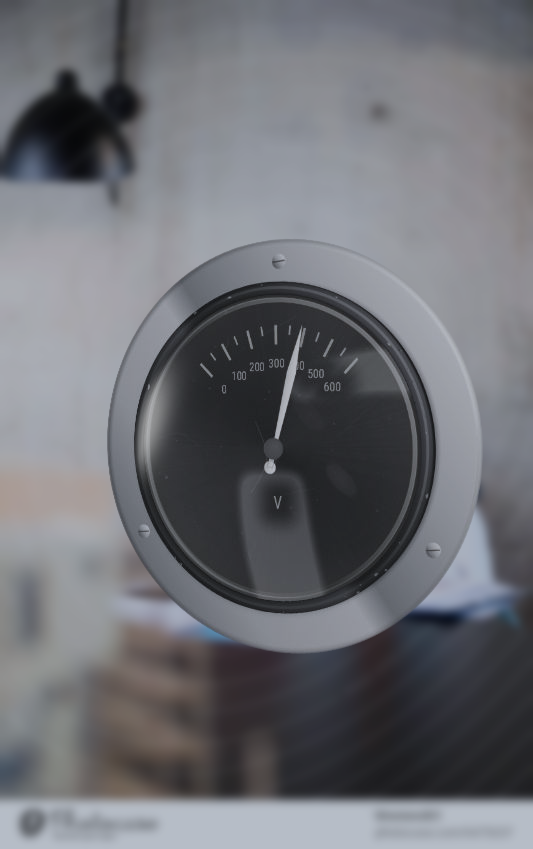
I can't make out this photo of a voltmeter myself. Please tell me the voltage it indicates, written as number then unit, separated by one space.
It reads 400 V
